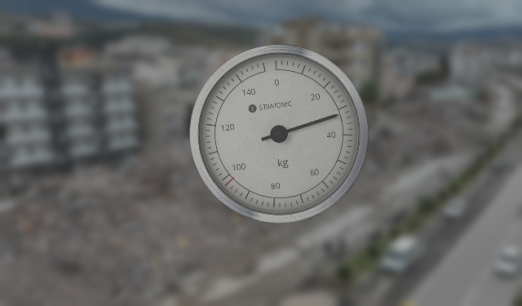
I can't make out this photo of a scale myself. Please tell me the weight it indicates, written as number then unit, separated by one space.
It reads 32 kg
